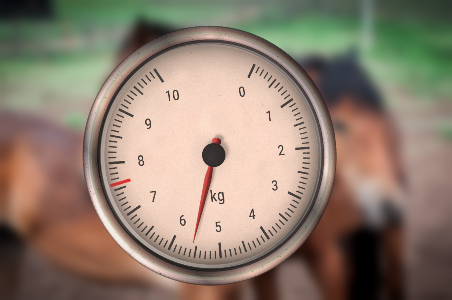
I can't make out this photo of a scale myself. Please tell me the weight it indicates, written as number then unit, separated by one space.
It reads 5.6 kg
